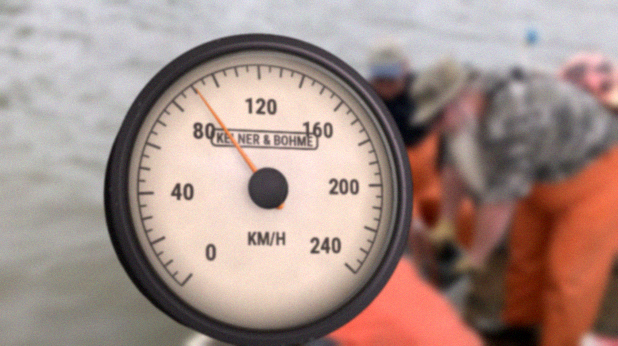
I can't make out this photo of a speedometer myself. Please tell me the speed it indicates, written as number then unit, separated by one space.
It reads 90 km/h
